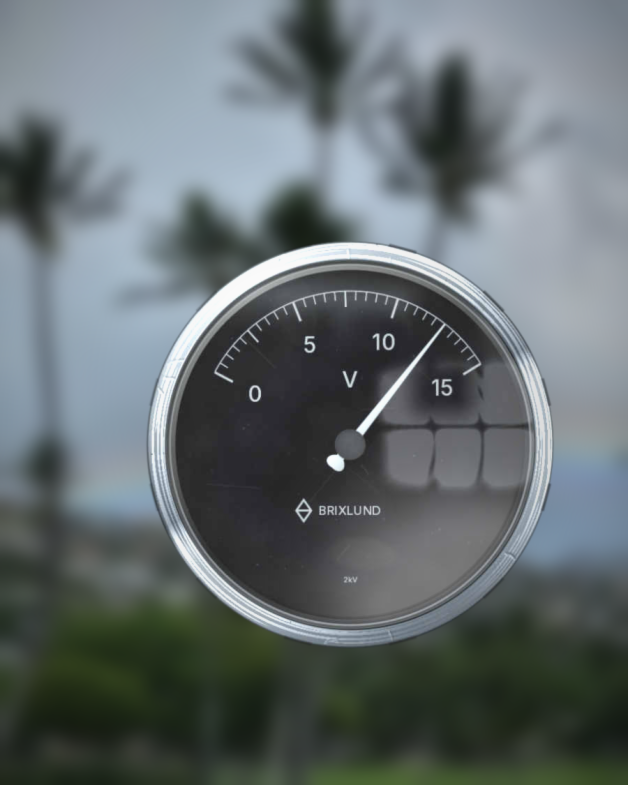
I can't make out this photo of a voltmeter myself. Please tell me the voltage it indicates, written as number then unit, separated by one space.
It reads 12.5 V
